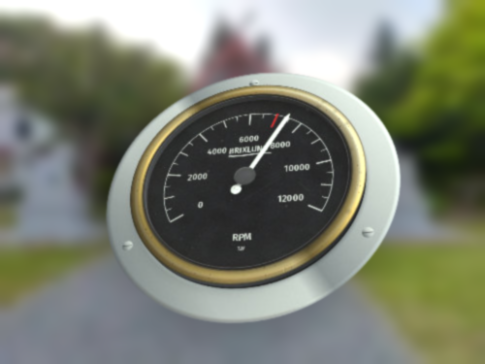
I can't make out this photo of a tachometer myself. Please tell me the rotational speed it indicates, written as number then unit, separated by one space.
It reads 7500 rpm
